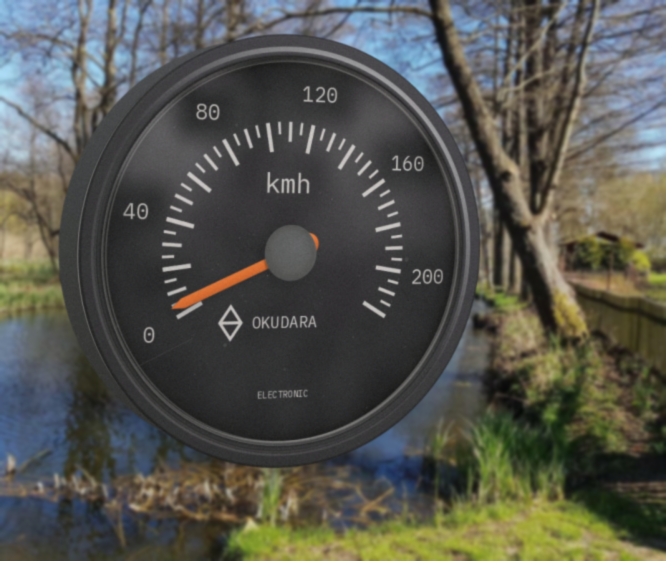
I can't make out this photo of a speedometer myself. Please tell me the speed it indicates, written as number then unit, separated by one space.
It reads 5 km/h
